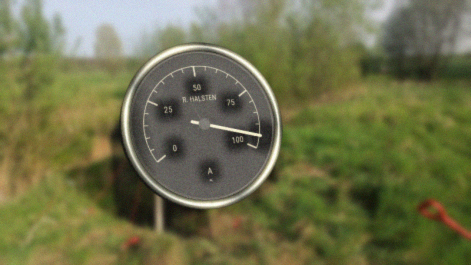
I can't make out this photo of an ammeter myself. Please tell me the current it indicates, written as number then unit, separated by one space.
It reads 95 A
